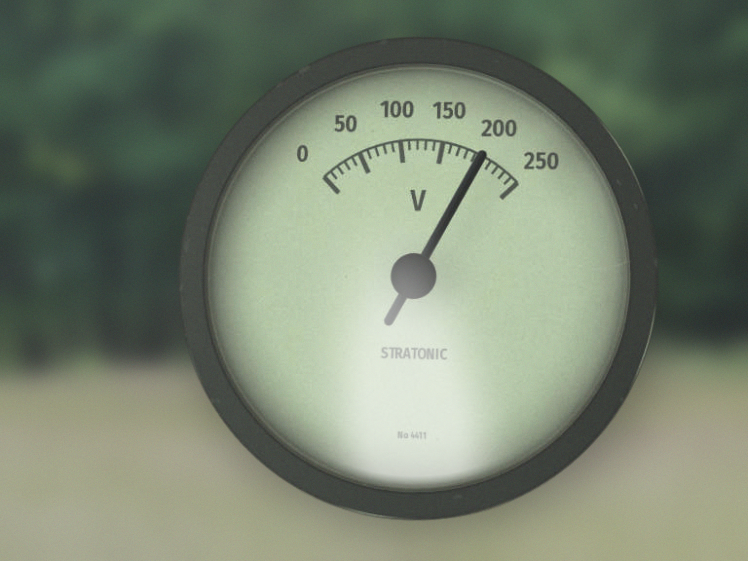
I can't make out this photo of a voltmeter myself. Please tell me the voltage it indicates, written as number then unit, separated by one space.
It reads 200 V
